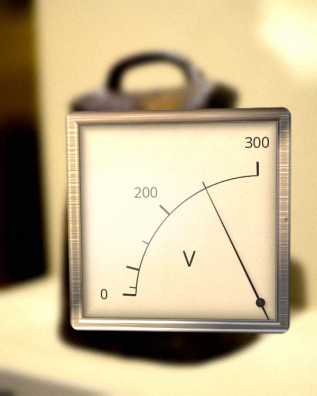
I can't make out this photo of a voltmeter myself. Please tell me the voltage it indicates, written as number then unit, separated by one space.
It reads 250 V
